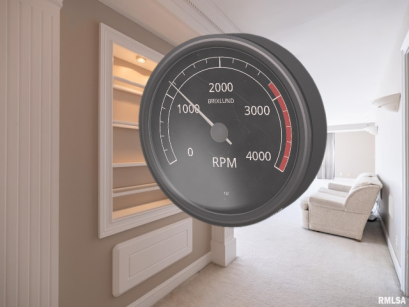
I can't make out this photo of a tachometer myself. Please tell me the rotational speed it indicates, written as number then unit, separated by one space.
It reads 1200 rpm
